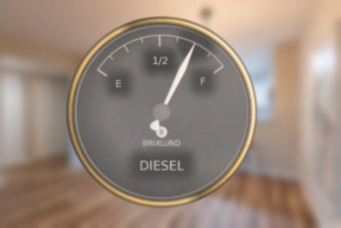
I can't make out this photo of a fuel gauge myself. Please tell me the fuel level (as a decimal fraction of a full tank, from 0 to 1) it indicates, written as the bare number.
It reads 0.75
